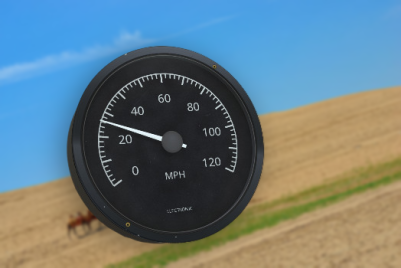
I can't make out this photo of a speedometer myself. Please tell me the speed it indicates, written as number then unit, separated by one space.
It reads 26 mph
